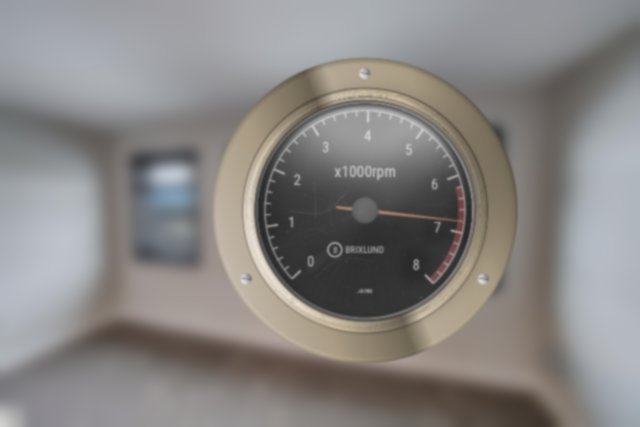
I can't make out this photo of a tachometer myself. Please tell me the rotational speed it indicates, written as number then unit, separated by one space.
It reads 6800 rpm
